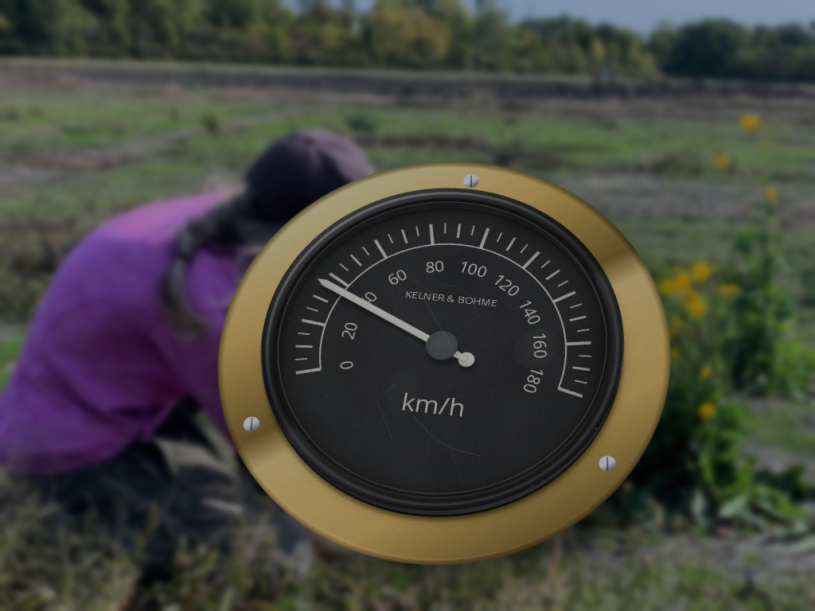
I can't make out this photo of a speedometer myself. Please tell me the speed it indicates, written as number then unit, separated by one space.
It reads 35 km/h
